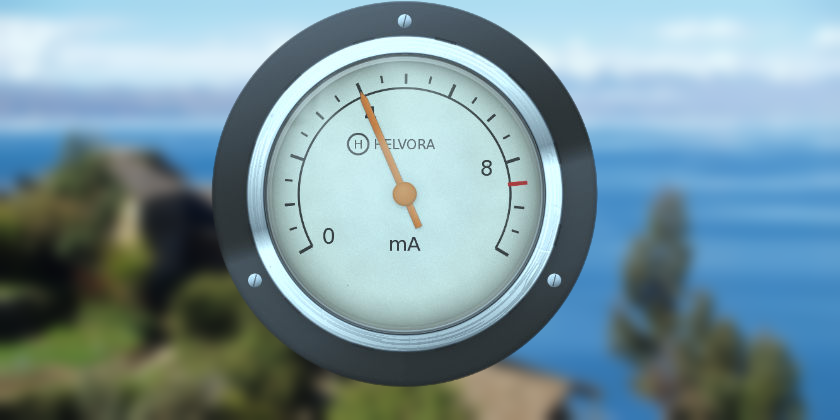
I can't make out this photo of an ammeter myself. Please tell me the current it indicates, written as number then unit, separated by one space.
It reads 4 mA
